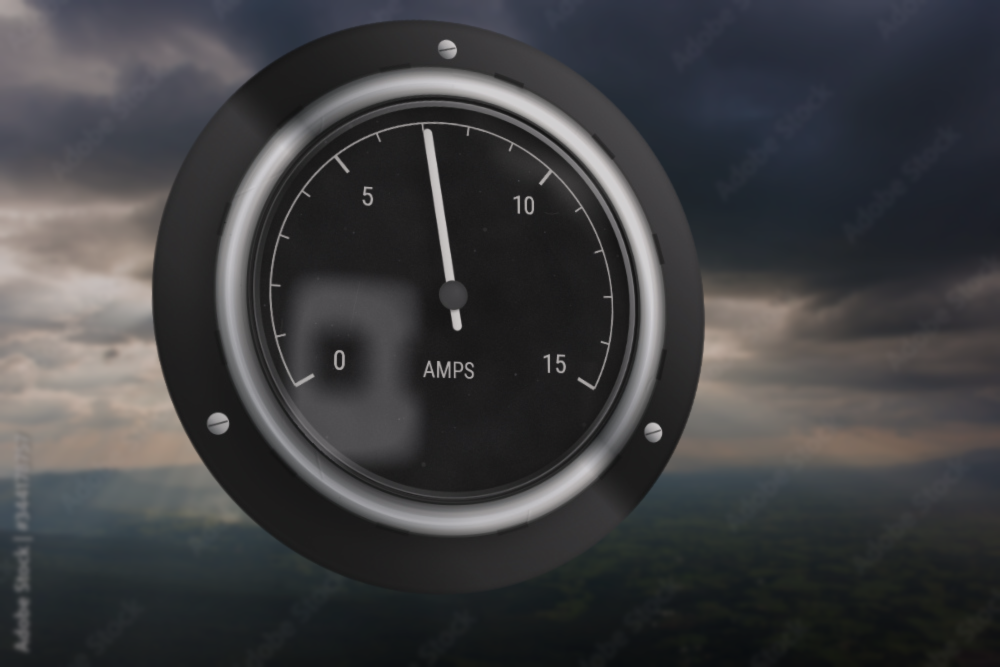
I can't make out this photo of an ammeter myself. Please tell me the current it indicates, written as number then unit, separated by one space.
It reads 7 A
